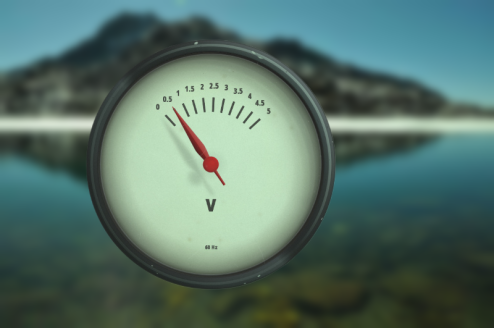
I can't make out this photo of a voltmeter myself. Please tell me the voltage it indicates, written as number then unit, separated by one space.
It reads 0.5 V
